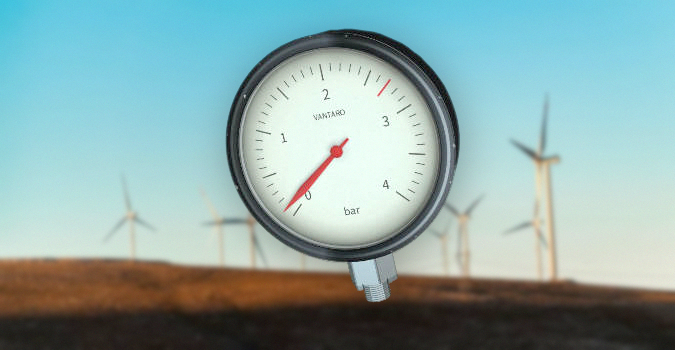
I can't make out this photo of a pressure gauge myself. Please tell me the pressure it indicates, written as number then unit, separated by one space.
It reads 0.1 bar
